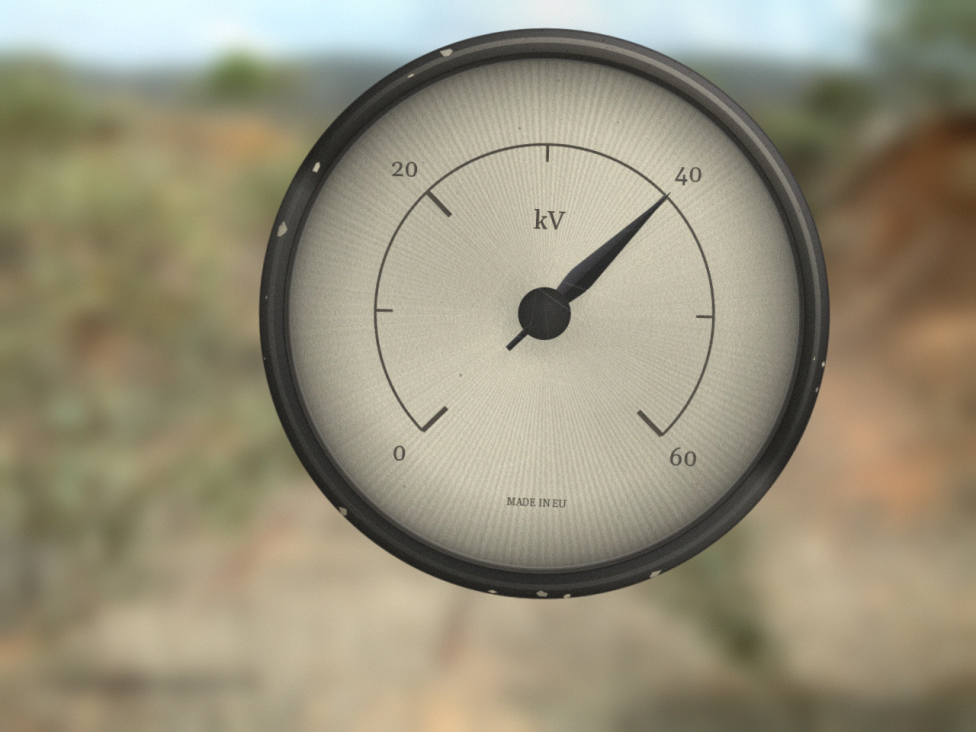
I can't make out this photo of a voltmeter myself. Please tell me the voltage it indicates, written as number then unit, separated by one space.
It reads 40 kV
